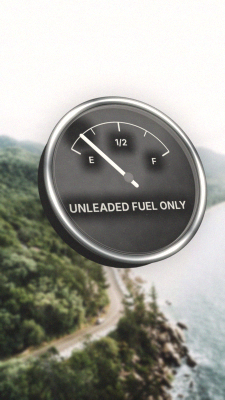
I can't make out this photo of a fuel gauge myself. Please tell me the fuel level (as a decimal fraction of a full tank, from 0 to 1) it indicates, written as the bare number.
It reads 0.125
